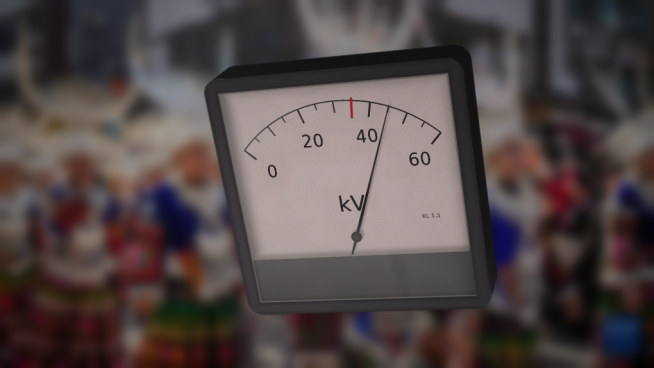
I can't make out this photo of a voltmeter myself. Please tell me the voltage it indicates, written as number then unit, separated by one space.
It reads 45 kV
